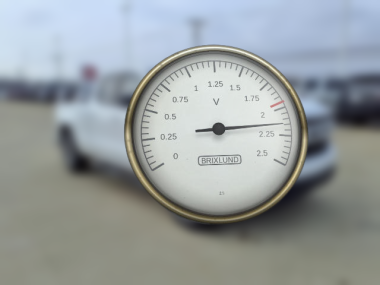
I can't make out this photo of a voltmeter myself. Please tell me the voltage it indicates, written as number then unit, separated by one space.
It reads 2.15 V
